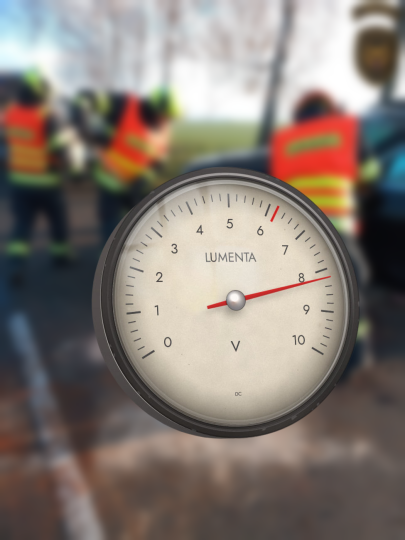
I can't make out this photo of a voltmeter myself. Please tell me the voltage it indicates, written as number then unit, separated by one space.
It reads 8.2 V
